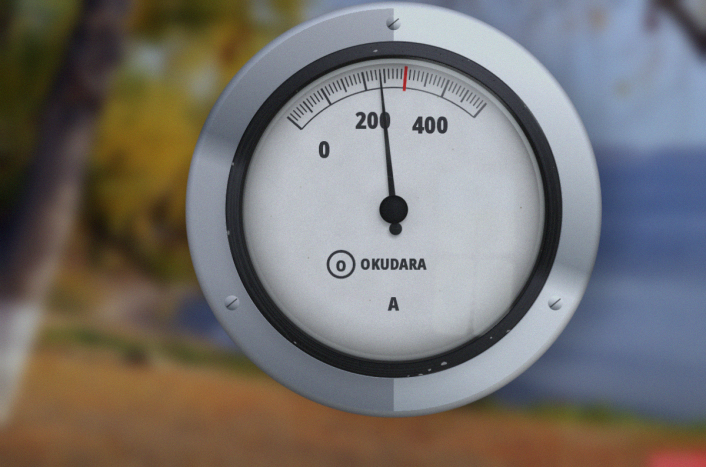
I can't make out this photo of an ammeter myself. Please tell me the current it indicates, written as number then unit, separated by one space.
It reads 240 A
